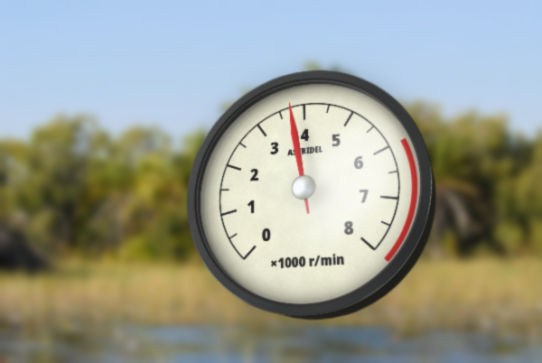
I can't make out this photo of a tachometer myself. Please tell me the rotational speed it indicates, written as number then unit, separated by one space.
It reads 3750 rpm
